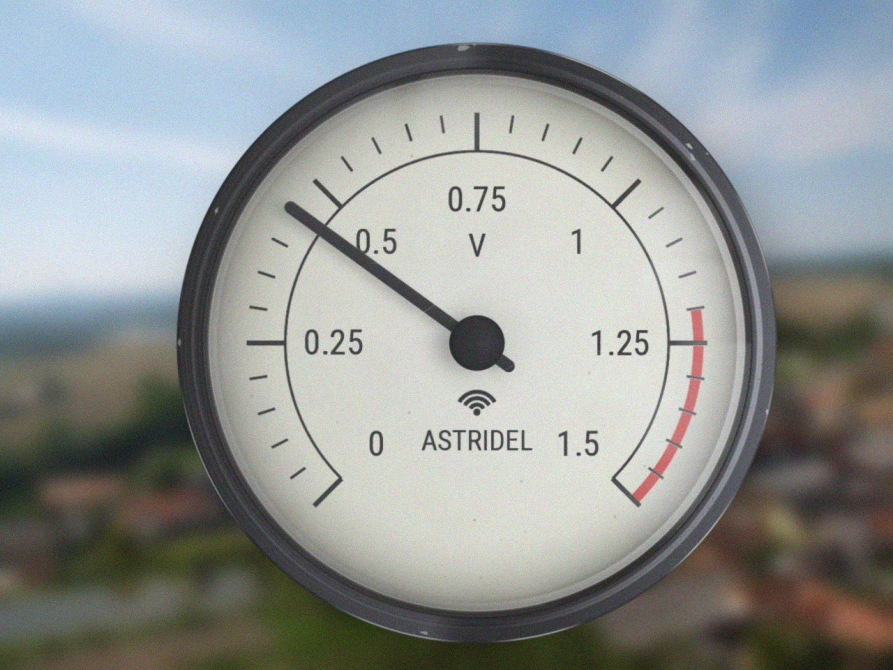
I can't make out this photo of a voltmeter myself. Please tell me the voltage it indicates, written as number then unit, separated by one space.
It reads 0.45 V
